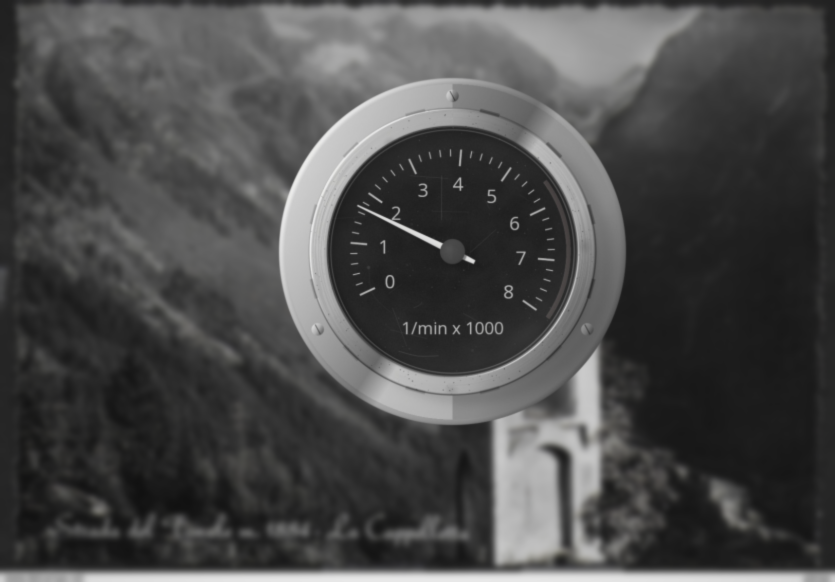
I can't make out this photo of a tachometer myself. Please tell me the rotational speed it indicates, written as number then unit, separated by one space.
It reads 1700 rpm
